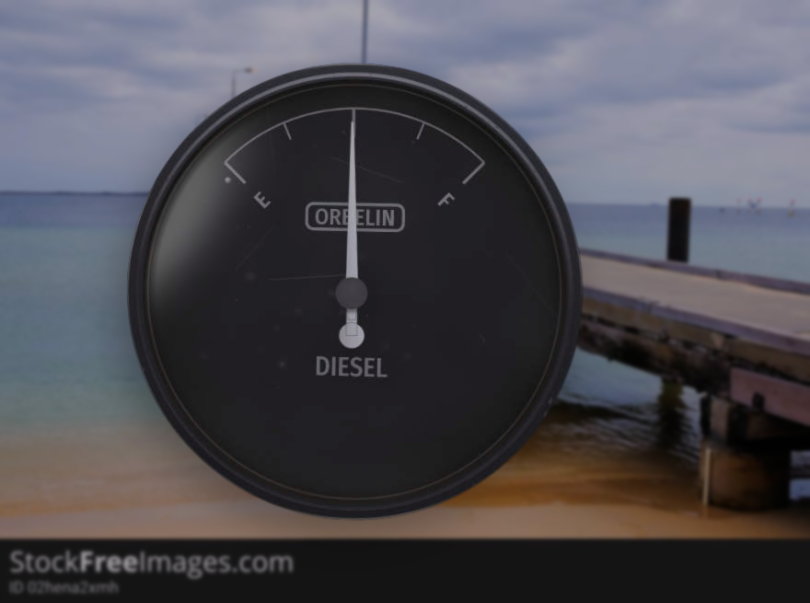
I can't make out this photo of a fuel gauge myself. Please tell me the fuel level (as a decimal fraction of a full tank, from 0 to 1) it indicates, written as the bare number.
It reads 0.5
